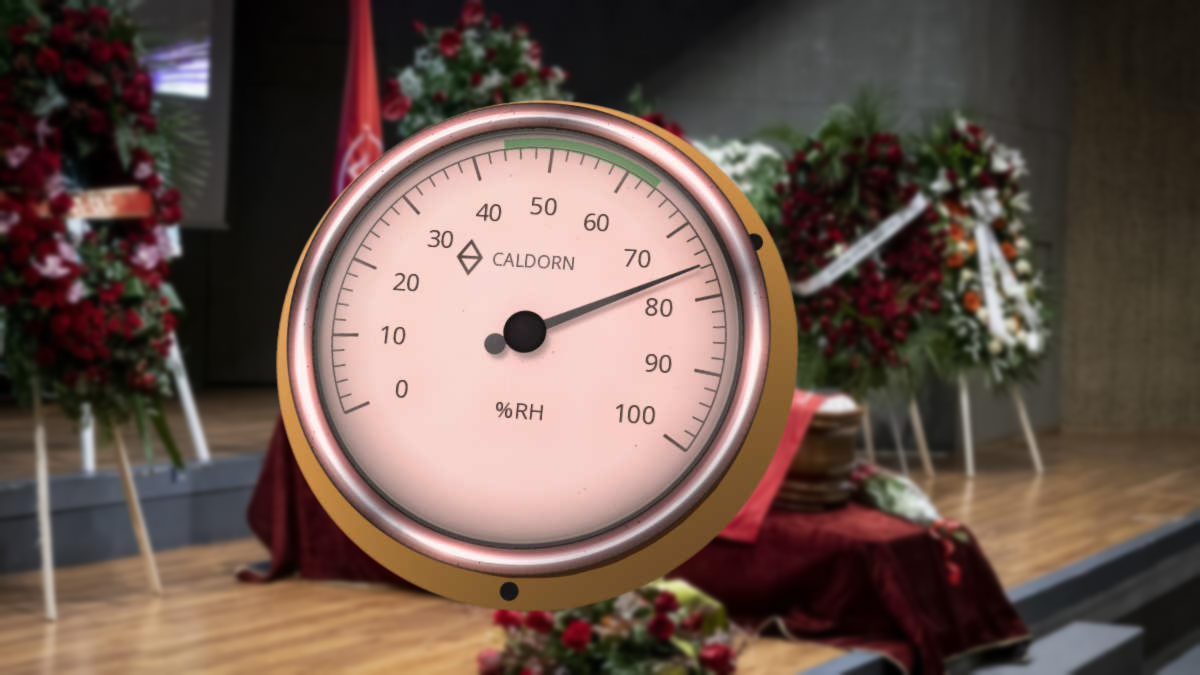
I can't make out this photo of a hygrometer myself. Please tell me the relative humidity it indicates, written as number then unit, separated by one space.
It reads 76 %
